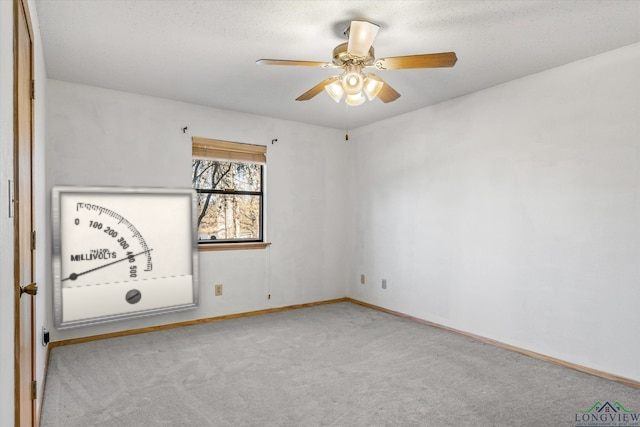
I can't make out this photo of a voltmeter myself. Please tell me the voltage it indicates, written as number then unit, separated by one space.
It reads 400 mV
